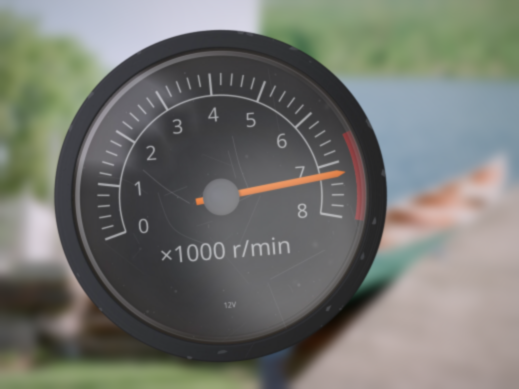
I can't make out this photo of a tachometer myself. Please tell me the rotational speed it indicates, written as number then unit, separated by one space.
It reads 7200 rpm
